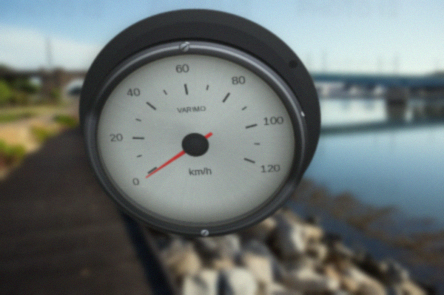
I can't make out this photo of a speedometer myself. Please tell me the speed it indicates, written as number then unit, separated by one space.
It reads 0 km/h
